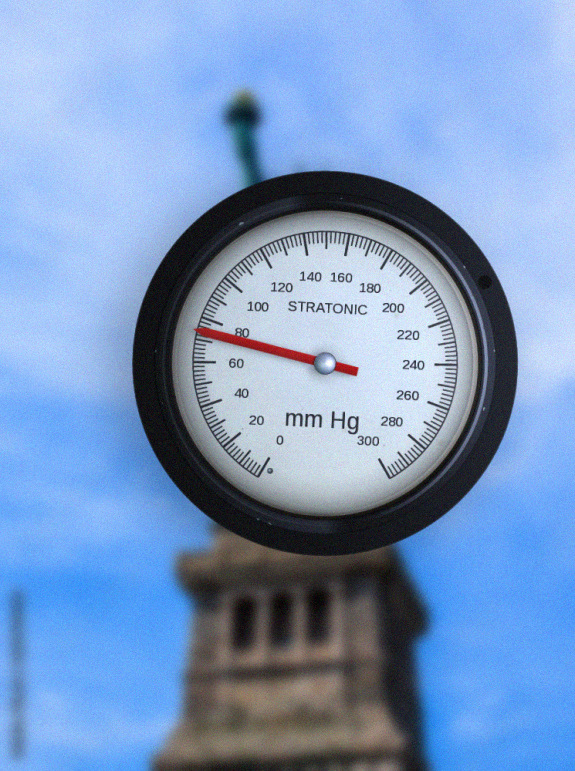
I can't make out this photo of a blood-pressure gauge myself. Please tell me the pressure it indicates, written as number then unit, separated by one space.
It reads 74 mmHg
